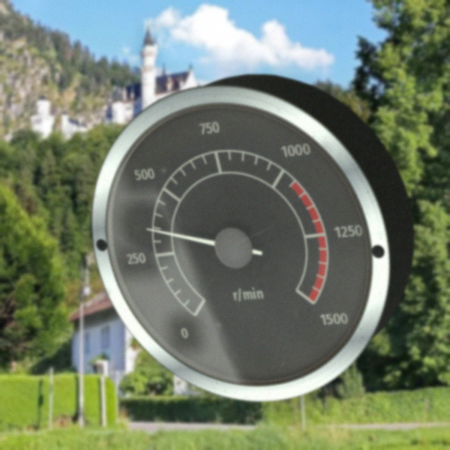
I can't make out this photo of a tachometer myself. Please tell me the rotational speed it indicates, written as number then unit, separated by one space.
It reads 350 rpm
